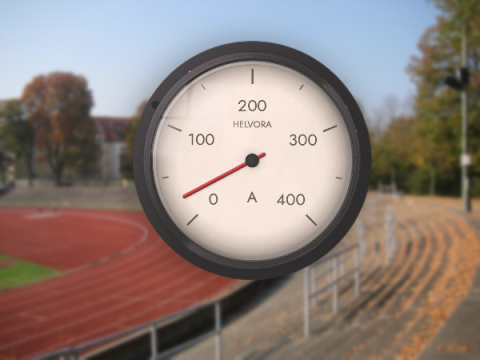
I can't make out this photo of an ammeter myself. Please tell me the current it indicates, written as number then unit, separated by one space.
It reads 25 A
